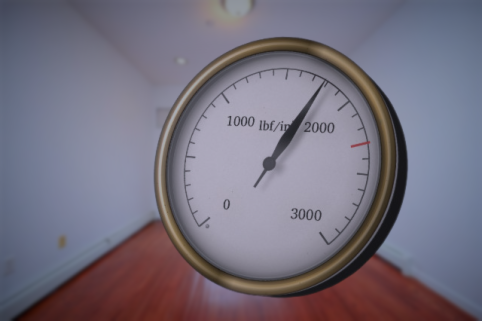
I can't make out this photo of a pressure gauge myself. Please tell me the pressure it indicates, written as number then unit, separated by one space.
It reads 1800 psi
